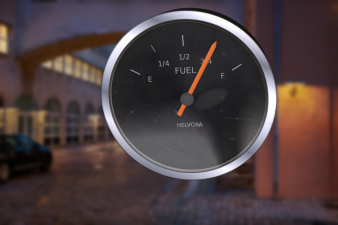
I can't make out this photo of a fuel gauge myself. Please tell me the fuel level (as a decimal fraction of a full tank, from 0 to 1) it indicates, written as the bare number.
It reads 0.75
